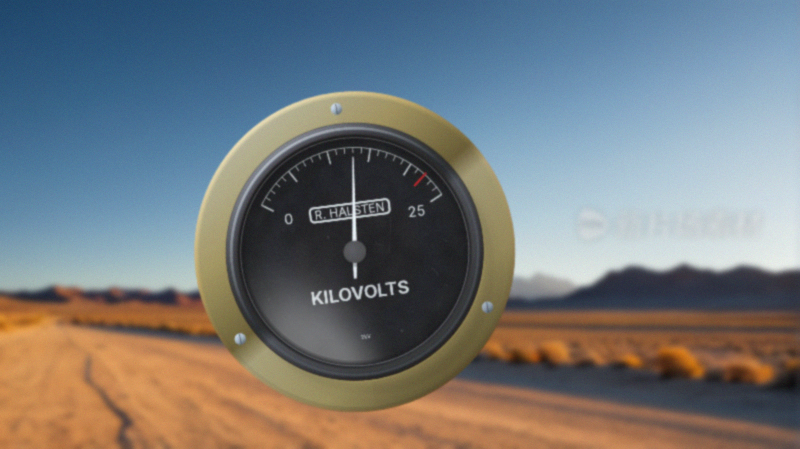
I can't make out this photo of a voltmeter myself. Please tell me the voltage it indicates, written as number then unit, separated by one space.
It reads 13 kV
